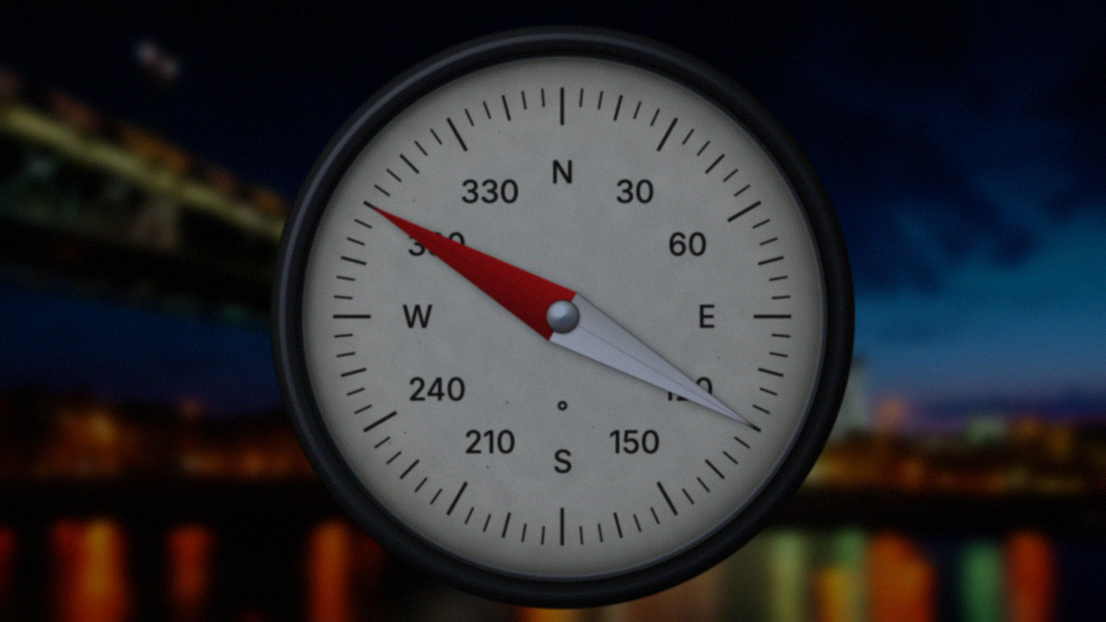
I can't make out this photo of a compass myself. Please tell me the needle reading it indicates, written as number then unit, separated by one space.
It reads 300 °
